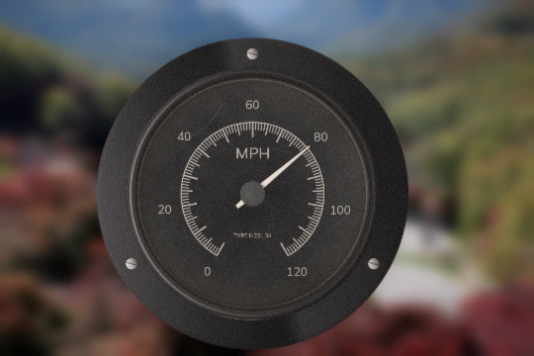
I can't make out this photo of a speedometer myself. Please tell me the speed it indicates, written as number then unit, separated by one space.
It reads 80 mph
